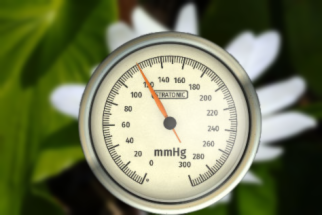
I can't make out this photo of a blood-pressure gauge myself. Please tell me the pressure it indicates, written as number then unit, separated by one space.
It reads 120 mmHg
